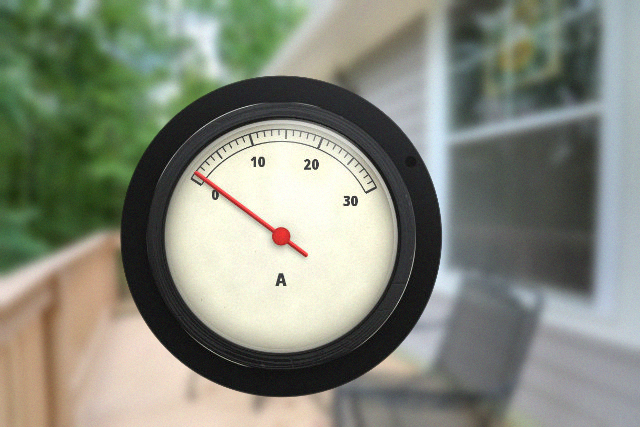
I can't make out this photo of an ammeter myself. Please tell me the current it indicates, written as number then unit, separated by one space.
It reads 1 A
